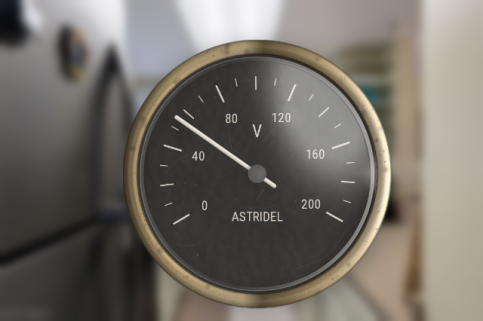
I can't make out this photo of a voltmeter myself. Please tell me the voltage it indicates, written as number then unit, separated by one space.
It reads 55 V
